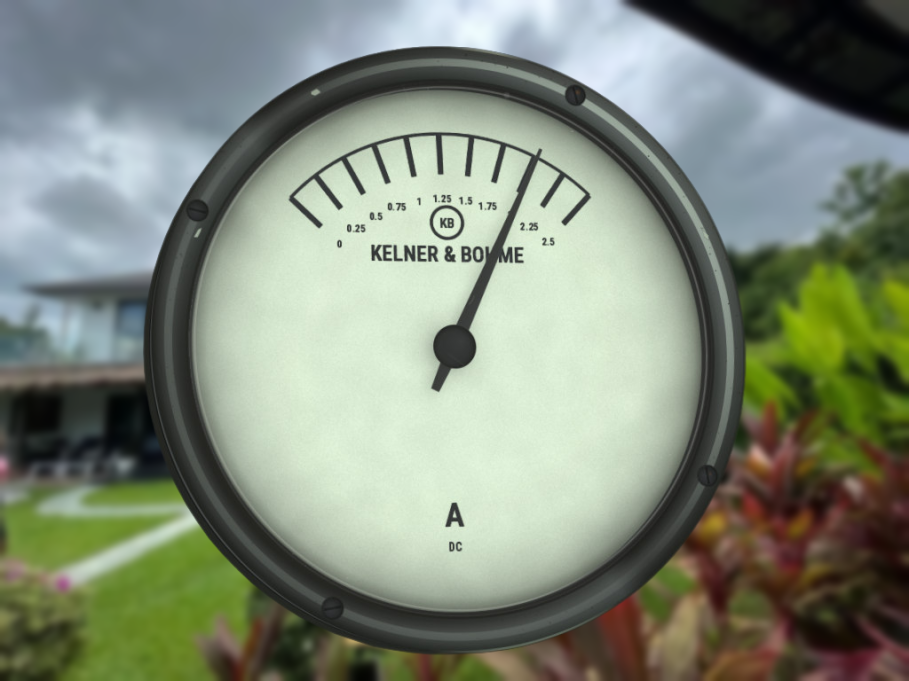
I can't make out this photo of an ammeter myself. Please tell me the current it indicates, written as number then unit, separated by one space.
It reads 2 A
